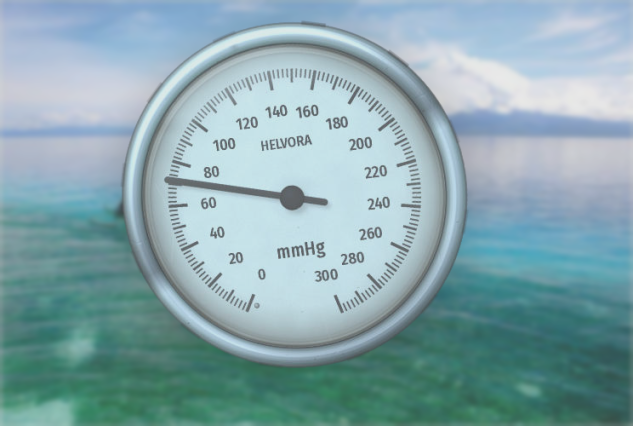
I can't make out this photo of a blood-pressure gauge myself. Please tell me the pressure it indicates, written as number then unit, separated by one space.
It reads 72 mmHg
